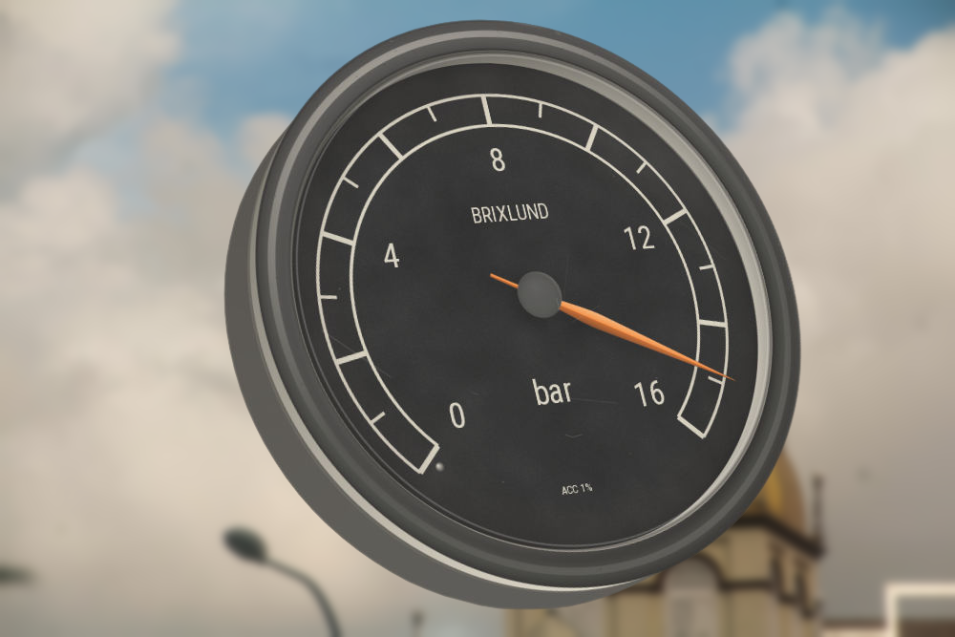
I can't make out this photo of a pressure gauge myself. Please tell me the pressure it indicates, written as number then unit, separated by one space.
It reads 15 bar
